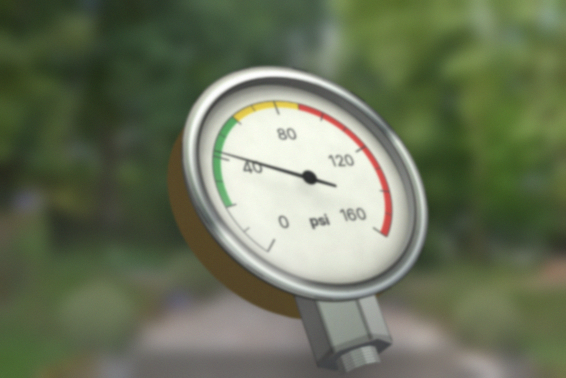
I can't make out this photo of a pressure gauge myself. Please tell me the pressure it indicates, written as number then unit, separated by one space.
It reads 40 psi
